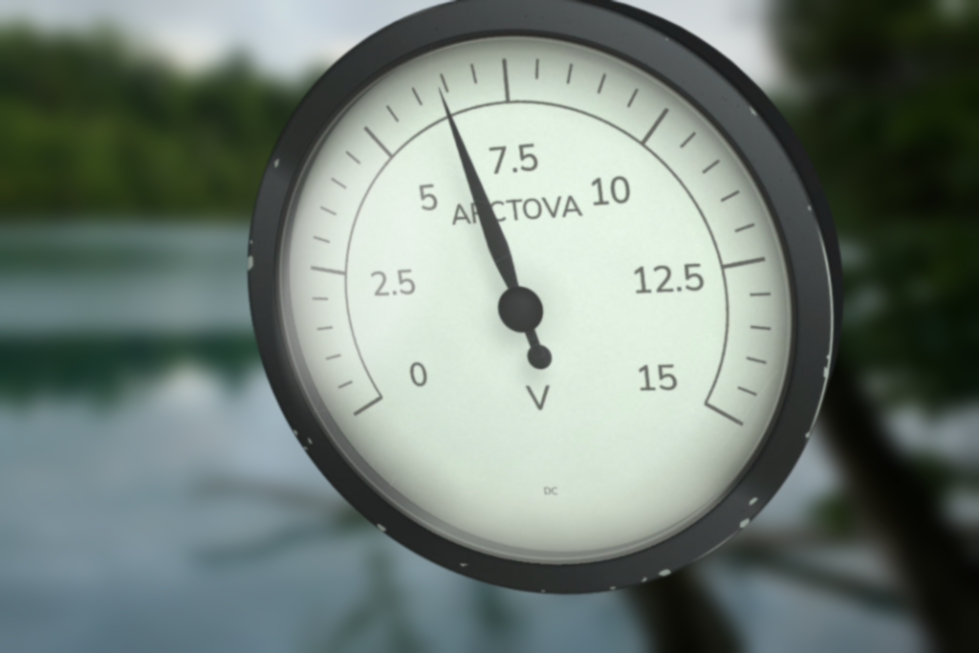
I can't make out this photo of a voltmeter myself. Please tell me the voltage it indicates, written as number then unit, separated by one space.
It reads 6.5 V
